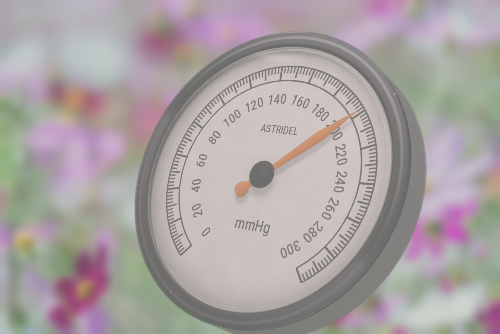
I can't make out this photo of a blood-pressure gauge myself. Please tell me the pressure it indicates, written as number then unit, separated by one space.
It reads 200 mmHg
